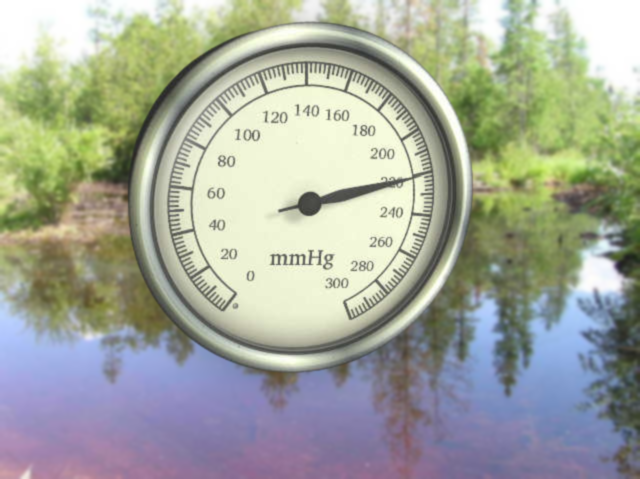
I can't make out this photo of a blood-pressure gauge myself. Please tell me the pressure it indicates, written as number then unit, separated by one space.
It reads 220 mmHg
